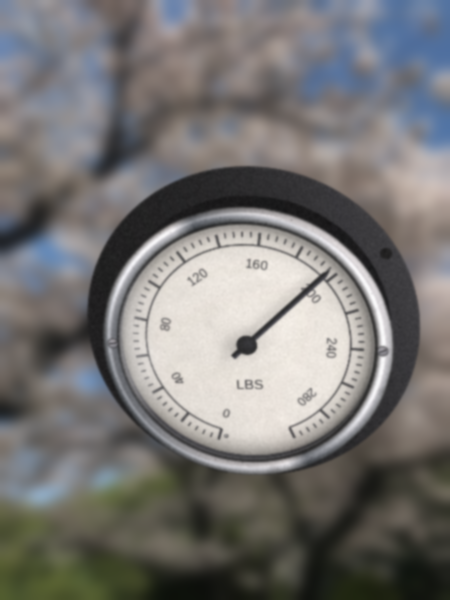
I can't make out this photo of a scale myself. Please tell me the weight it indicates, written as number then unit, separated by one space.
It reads 196 lb
